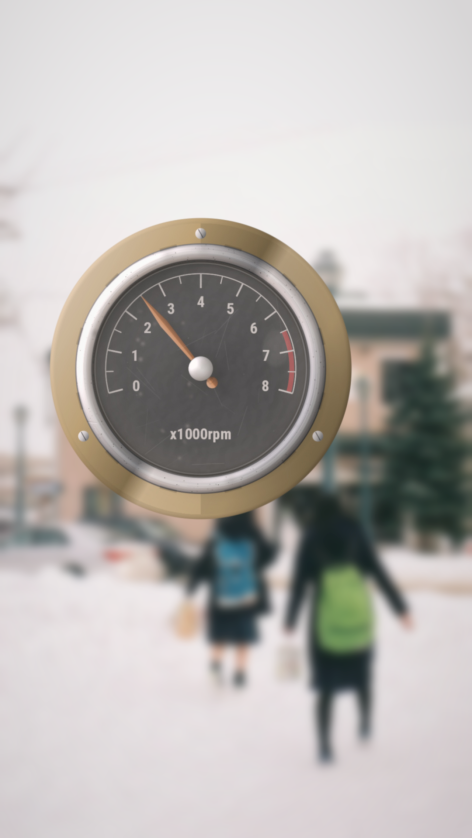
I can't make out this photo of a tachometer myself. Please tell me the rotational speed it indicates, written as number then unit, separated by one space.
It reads 2500 rpm
